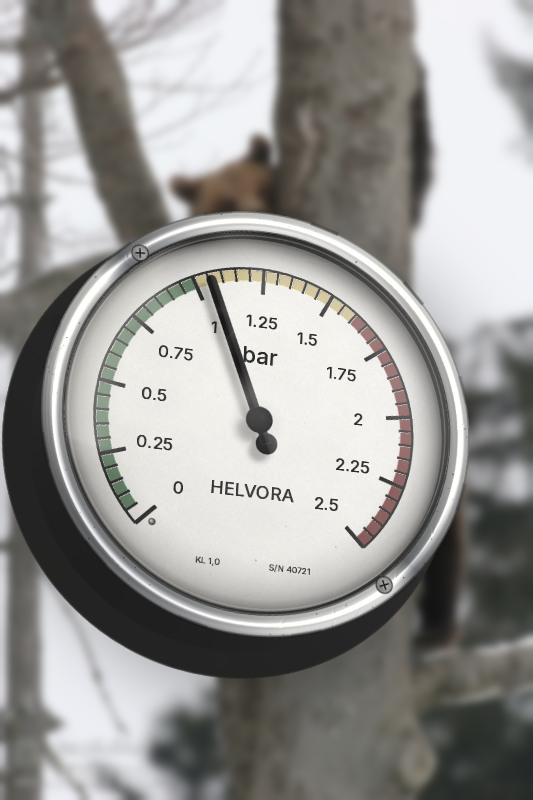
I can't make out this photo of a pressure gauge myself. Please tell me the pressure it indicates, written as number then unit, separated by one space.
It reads 1.05 bar
